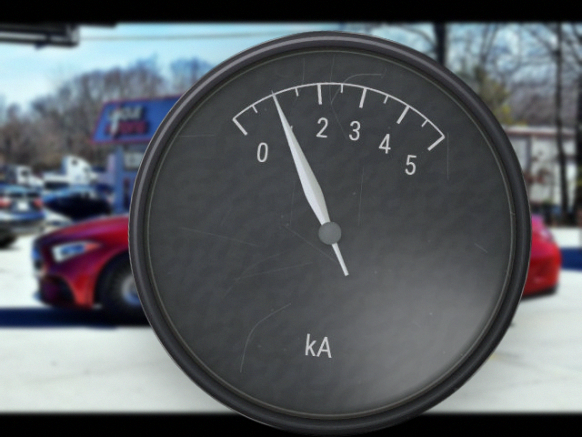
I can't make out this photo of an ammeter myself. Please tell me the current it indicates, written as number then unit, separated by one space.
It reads 1 kA
